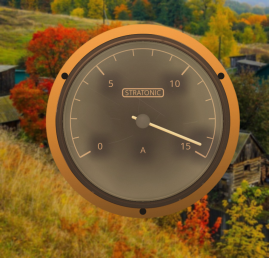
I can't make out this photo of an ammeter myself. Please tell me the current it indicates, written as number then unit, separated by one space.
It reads 14.5 A
